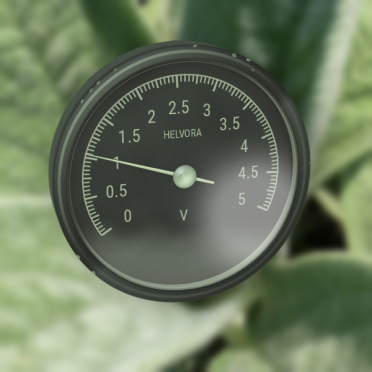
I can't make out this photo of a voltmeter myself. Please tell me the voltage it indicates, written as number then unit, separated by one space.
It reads 1.05 V
